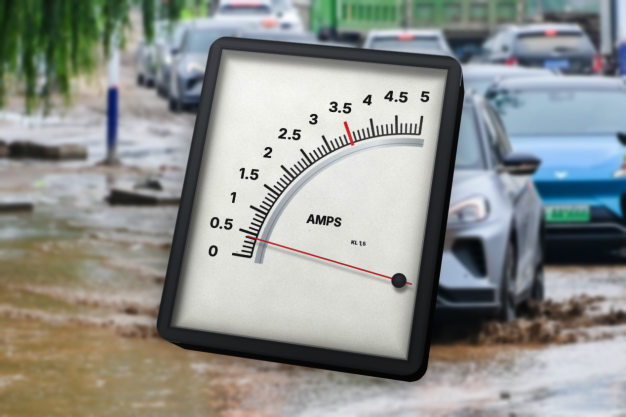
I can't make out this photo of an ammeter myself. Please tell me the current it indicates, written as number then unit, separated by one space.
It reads 0.4 A
